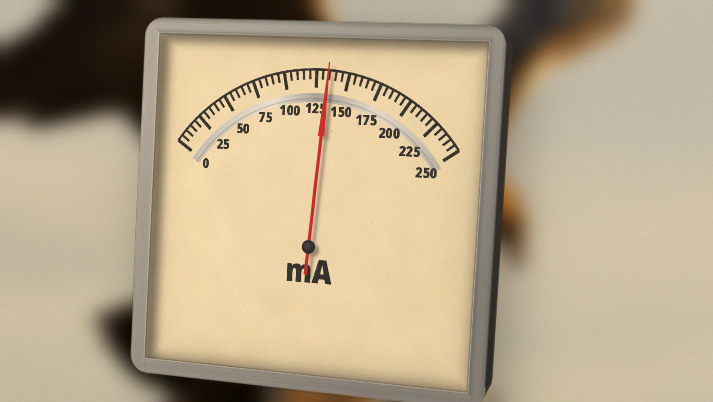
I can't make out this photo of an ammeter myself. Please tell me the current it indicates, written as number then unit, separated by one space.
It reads 135 mA
